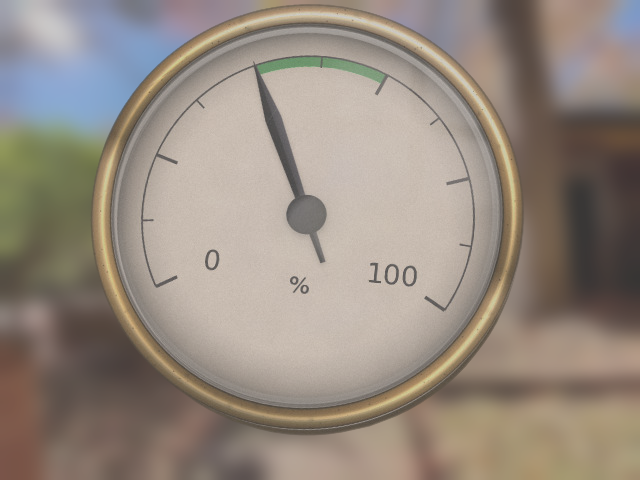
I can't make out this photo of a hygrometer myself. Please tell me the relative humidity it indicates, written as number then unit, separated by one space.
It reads 40 %
